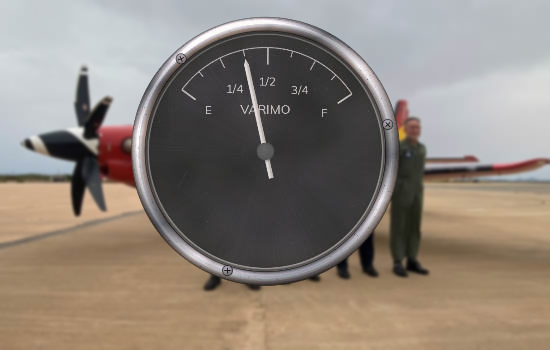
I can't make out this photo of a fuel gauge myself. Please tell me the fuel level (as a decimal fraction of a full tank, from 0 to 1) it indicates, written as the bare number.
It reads 0.375
